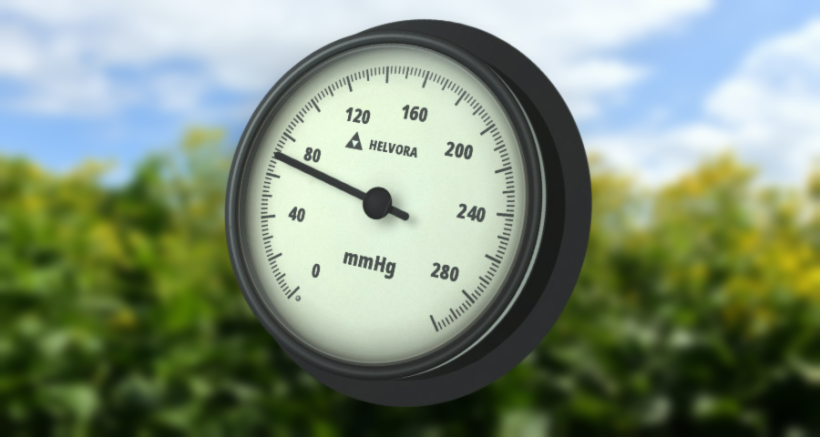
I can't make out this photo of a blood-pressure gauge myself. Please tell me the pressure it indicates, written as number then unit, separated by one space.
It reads 70 mmHg
